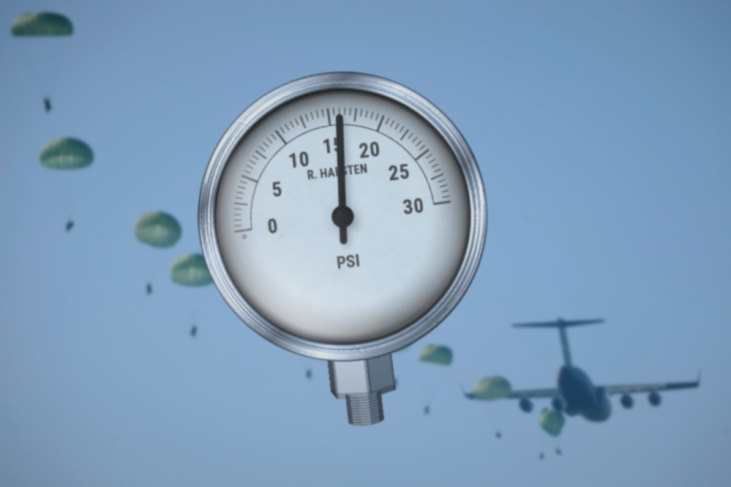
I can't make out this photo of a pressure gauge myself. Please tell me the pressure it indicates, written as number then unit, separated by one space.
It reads 16 psi
